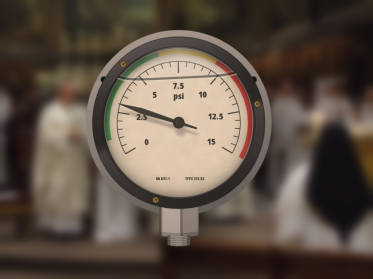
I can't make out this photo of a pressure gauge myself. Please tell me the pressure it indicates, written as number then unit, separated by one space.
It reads 3 psi
